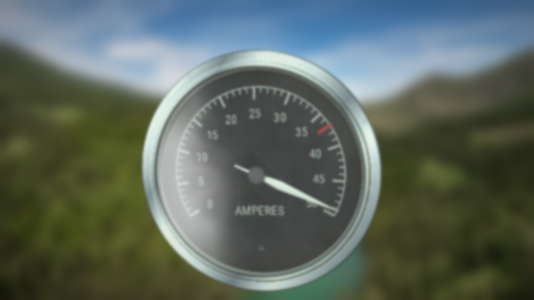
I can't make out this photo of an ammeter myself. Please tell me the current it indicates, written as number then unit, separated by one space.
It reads 49 A
